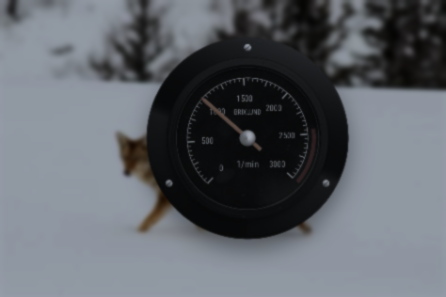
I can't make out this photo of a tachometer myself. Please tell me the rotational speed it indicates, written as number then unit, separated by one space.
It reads 1000 rpm
